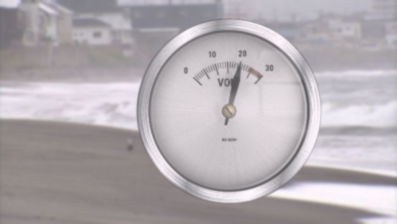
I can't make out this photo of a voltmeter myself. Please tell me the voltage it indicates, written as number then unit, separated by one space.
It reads 20 V
